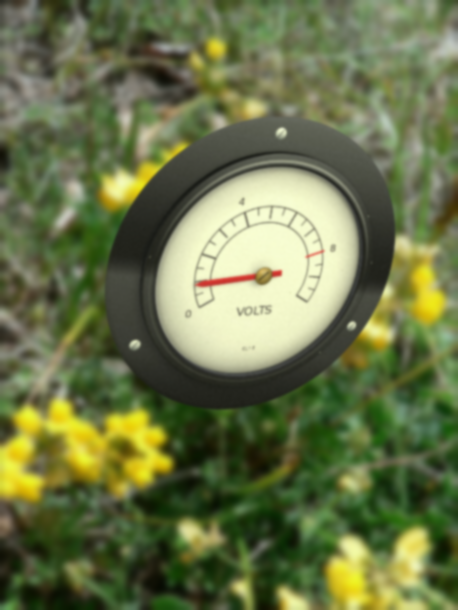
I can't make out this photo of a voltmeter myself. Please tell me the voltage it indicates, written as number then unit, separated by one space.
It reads 1 V
